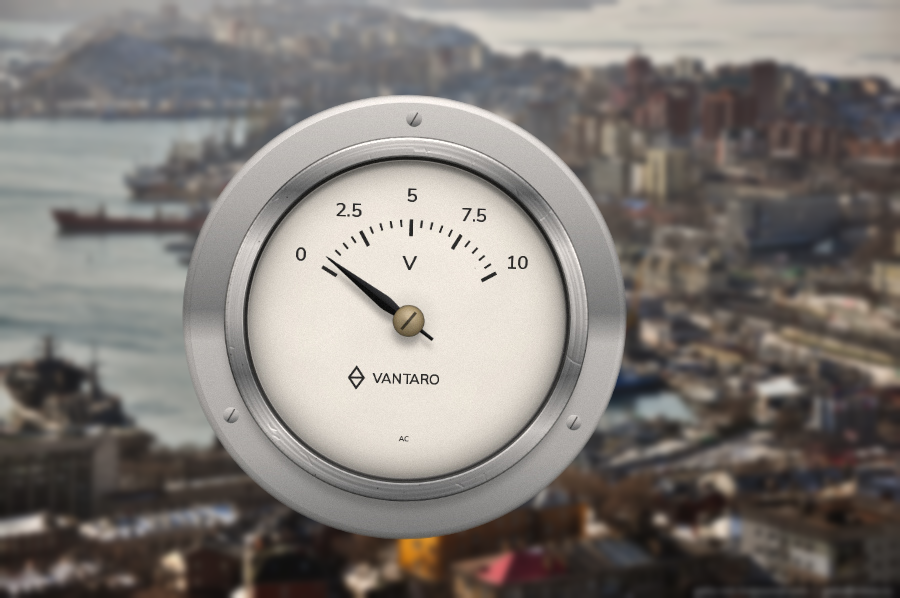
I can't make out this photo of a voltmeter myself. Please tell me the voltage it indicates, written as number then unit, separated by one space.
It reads 0.5 V
